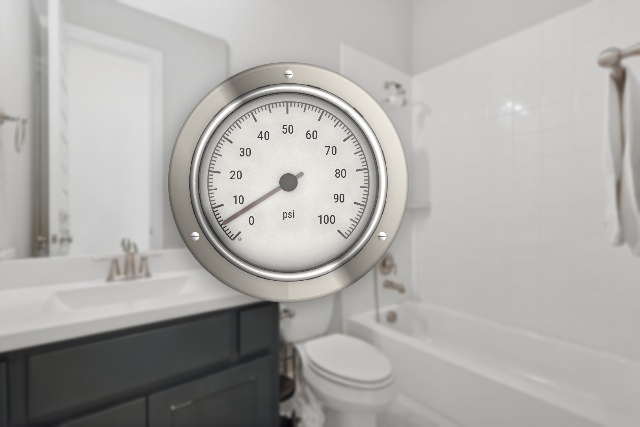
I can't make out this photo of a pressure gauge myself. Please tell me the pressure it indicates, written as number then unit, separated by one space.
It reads 5 psi
